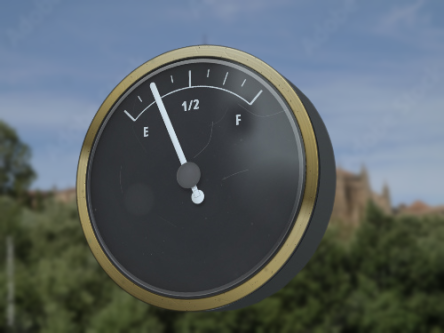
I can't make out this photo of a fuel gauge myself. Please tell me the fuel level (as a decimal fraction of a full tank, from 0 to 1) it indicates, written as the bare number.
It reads 0.25
